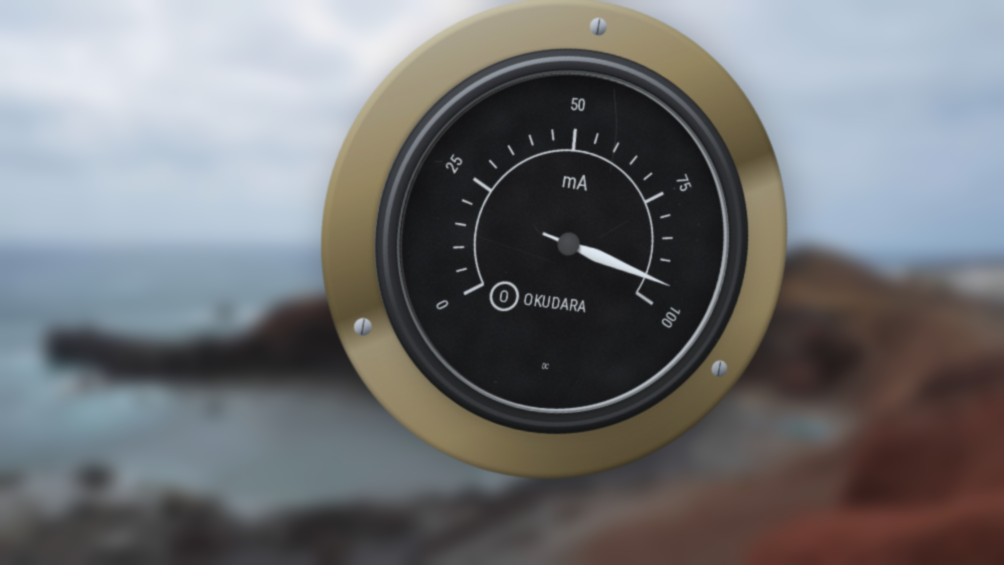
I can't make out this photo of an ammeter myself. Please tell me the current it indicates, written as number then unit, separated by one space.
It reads 95 mA
